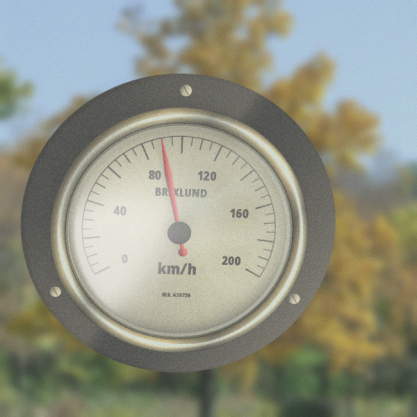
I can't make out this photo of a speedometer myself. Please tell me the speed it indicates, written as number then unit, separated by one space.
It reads 90 km/h
